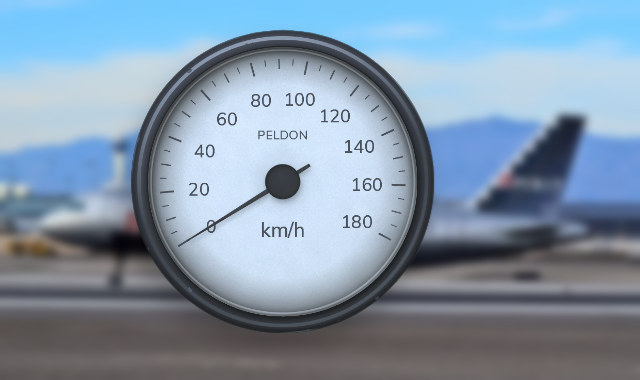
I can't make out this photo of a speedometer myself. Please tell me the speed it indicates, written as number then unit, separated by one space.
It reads 0 km/h
